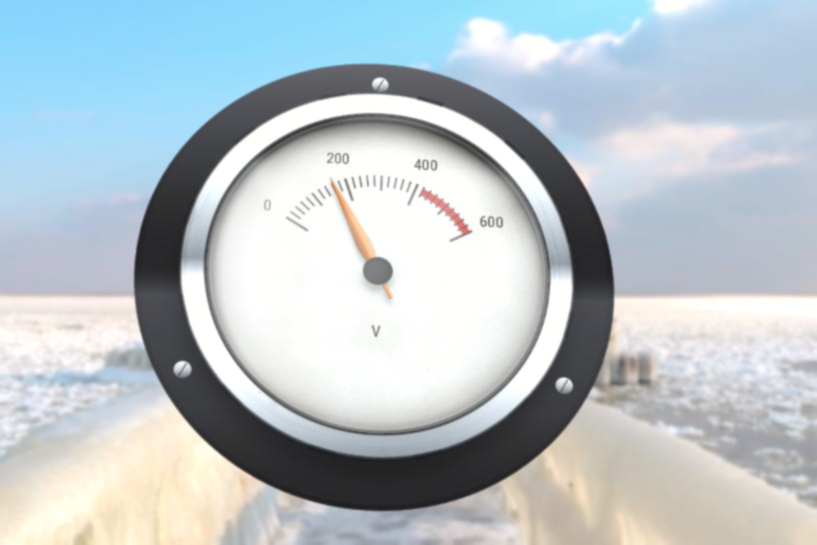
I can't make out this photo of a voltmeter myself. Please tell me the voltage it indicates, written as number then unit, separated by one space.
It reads 160 V
